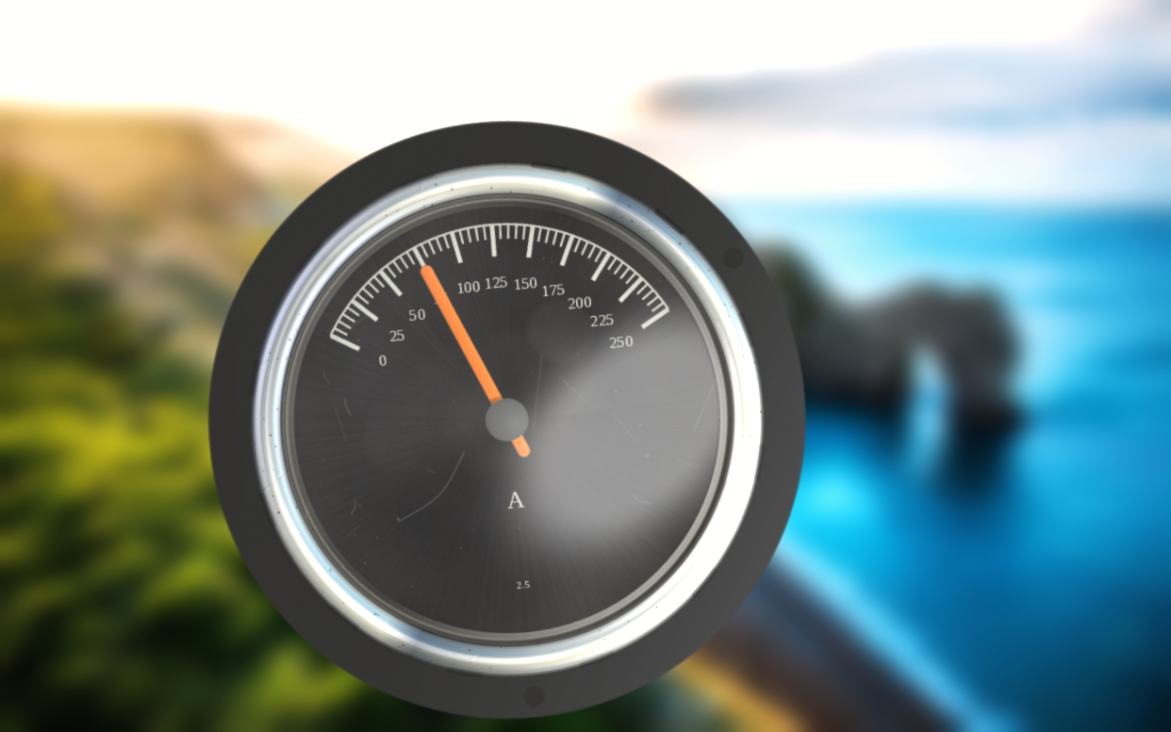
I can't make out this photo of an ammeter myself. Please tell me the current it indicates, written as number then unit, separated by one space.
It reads 75 A
